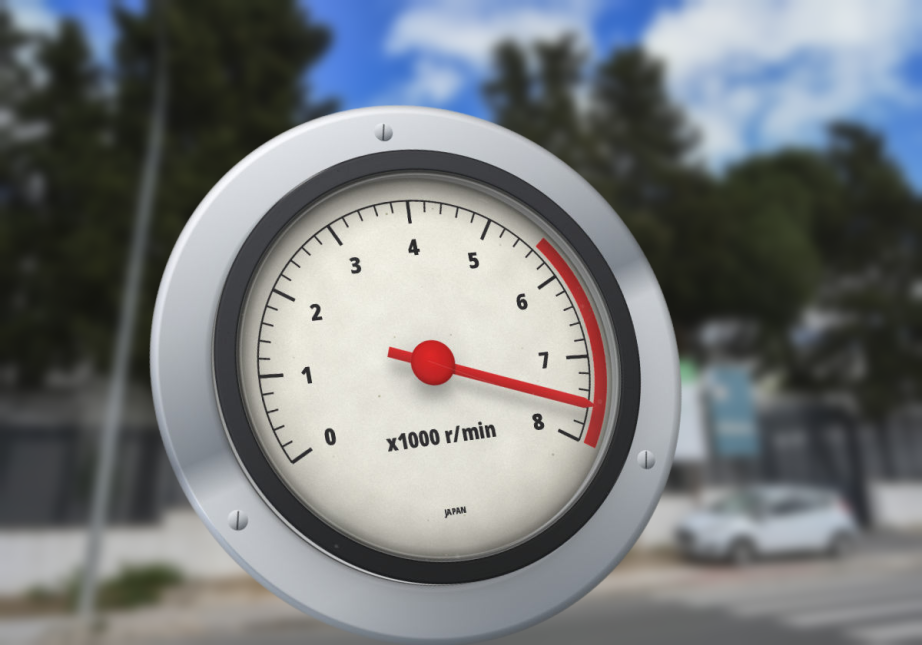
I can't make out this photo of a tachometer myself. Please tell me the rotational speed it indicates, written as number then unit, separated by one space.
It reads 7600 rpm
